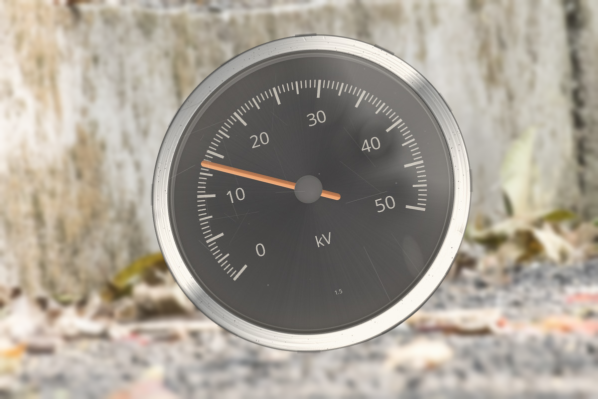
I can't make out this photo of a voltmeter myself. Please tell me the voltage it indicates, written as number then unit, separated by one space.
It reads 13.5 kV
